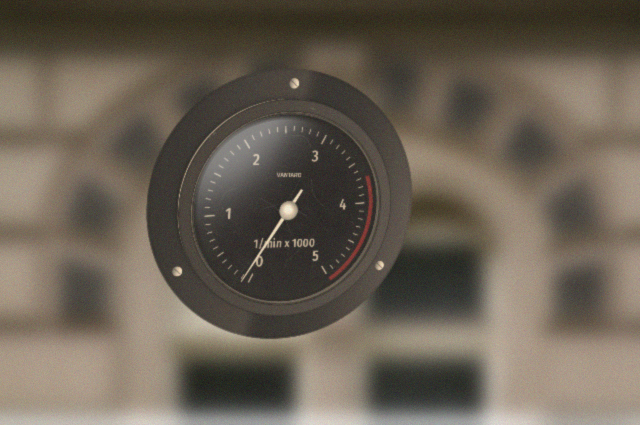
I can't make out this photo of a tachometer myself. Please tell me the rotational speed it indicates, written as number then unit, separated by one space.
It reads 100 rpm
